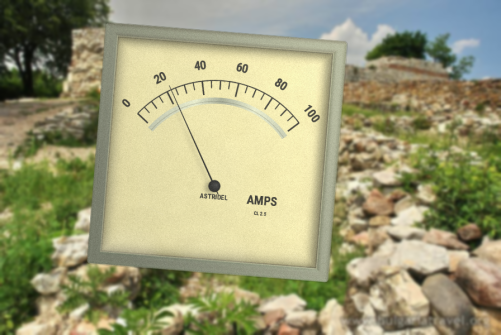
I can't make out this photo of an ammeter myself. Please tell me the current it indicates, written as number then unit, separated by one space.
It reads 22.5 A
